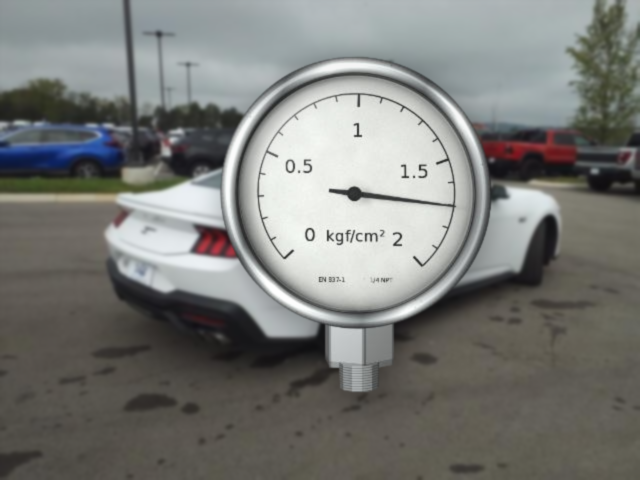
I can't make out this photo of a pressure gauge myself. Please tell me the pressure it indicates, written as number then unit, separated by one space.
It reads 1.7 kg/cm²
